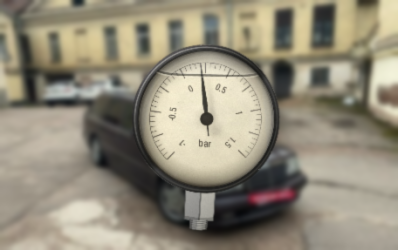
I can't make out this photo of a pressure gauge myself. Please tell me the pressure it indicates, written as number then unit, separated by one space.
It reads 0.2 bar
